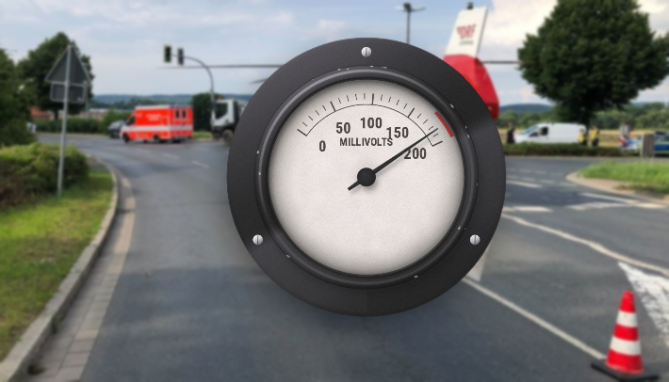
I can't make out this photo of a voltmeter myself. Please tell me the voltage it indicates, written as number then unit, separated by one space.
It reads 185 mV
